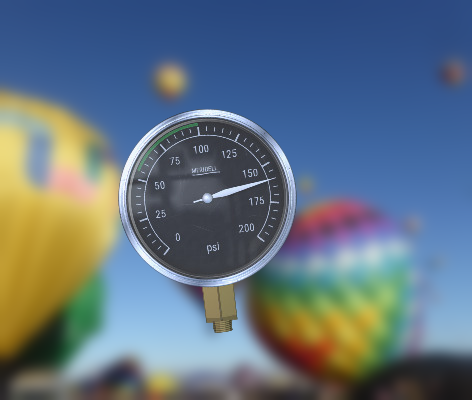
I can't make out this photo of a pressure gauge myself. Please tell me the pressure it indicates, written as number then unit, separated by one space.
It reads 160 psi
